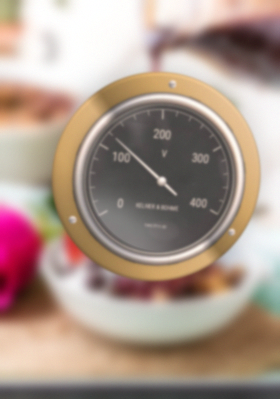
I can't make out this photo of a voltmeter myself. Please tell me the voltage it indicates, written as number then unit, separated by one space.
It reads 120 V
